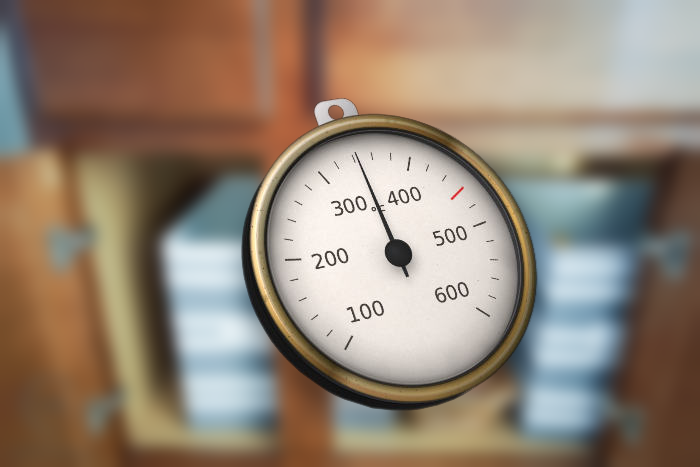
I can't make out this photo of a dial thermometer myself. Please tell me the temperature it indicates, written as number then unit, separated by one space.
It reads 340 °F
